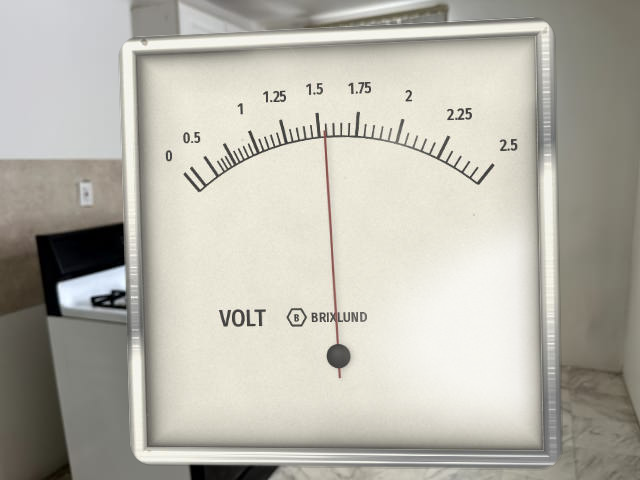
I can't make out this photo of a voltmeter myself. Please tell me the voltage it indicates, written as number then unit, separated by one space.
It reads 1.55 V
